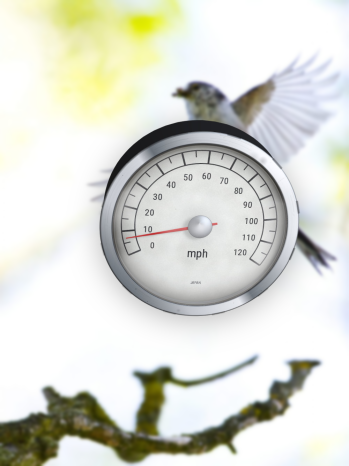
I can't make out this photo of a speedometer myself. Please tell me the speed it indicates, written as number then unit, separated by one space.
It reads 7.5 mph
